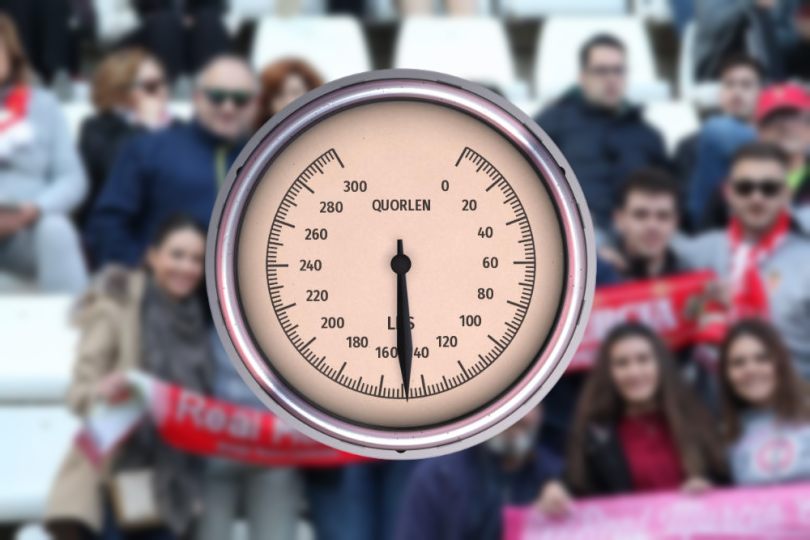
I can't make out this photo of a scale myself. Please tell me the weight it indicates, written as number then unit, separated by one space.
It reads 148 lb
